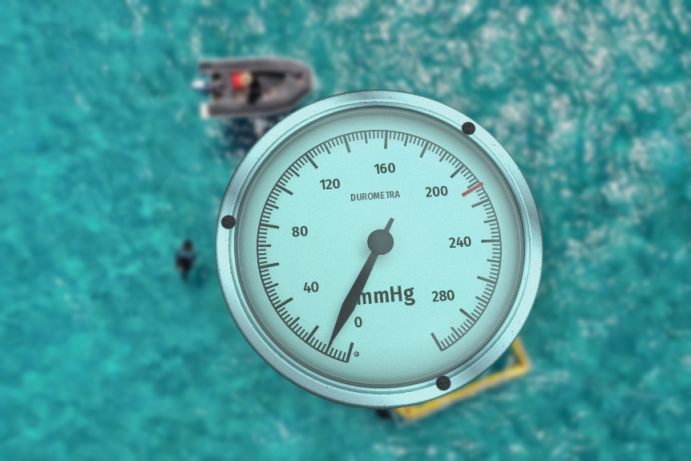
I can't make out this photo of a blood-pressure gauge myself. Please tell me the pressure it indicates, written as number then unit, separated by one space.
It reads 10 mmHg
